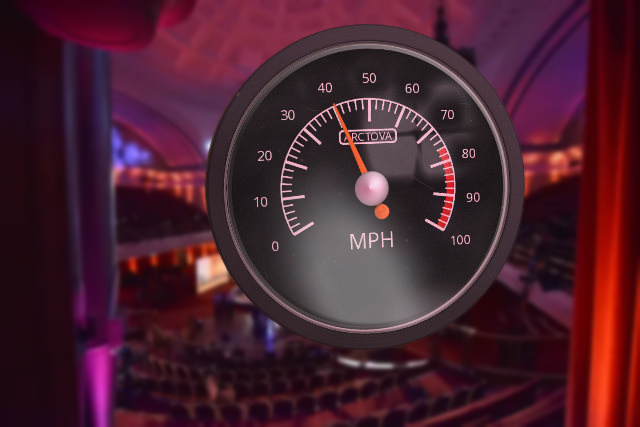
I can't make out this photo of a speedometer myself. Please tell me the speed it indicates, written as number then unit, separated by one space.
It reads 40 mph
